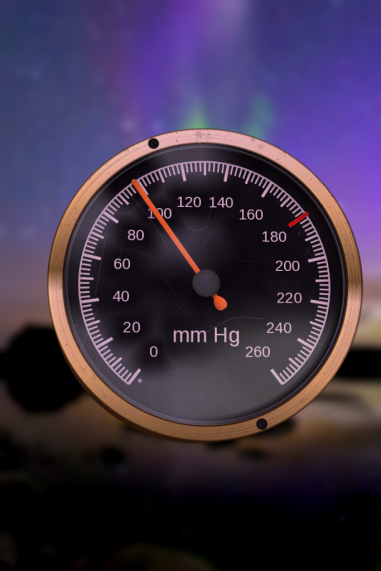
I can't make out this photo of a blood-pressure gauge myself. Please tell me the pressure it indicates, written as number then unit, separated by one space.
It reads 98 mmHg
